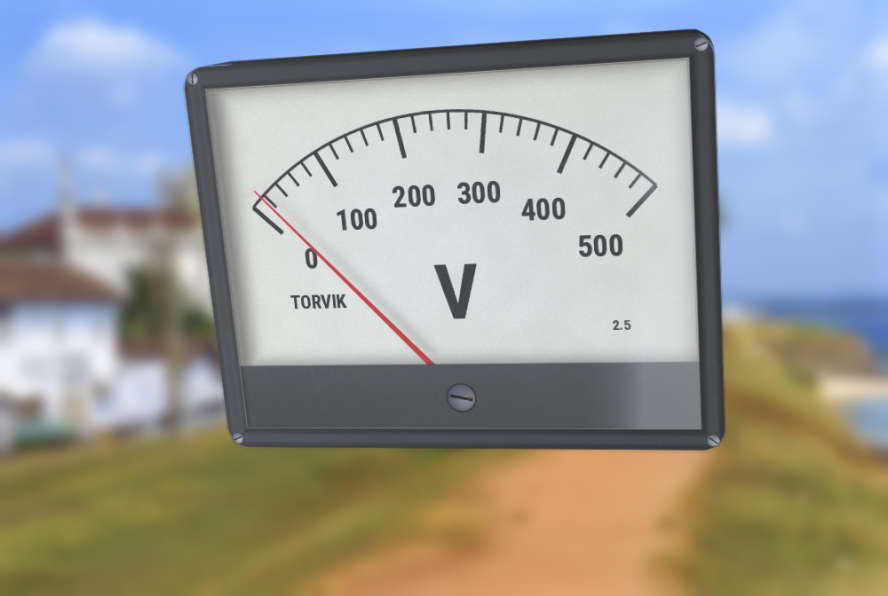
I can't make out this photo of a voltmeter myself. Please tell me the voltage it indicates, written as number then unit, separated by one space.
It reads 20 V
